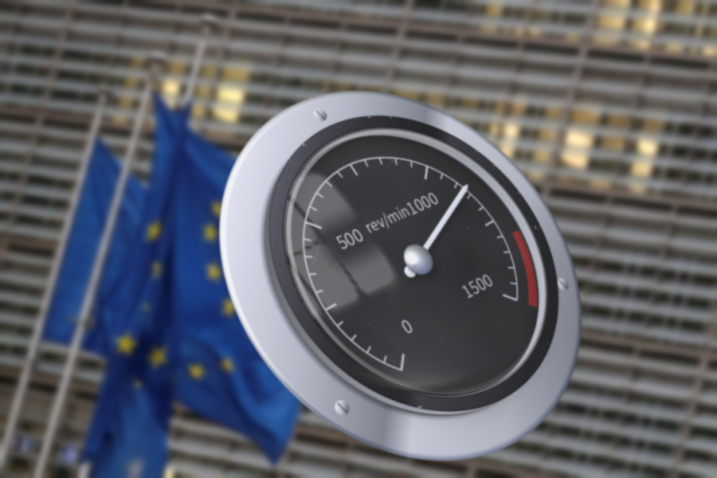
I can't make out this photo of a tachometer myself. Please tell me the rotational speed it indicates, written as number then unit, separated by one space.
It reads 1125 rpm
